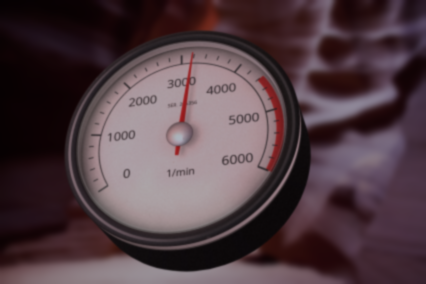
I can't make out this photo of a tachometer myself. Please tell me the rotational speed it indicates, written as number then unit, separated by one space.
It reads 3200 rpm
